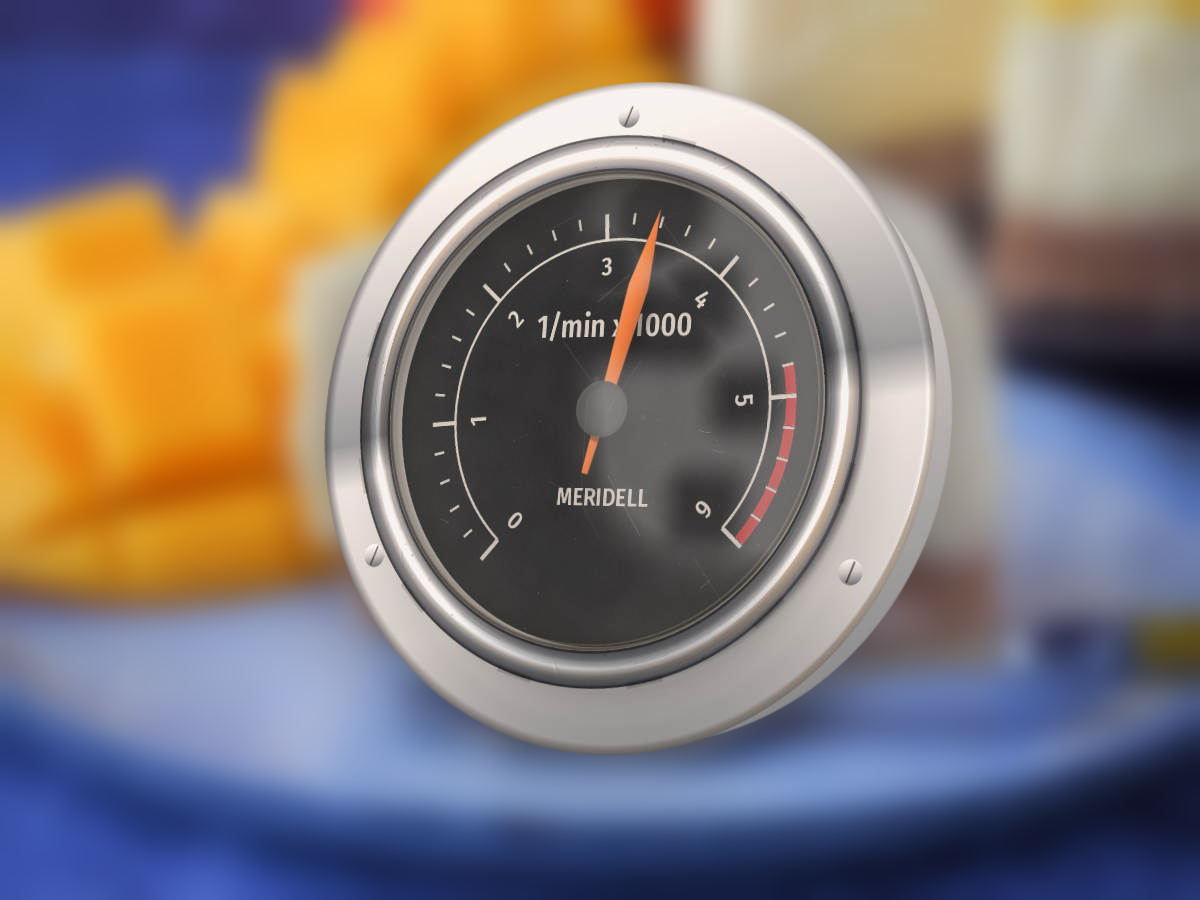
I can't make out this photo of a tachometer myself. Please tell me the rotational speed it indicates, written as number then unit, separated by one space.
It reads 3400 rpm
